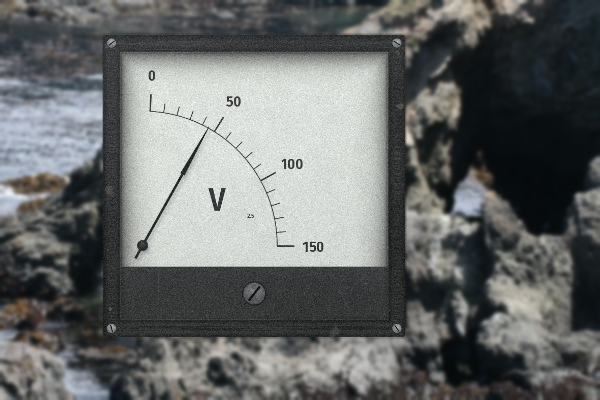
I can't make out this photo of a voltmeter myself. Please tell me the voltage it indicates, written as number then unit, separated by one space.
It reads 45 V
